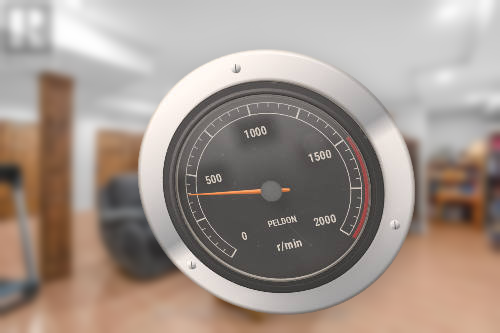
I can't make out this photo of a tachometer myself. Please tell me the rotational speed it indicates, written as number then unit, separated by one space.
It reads 400 rpm
